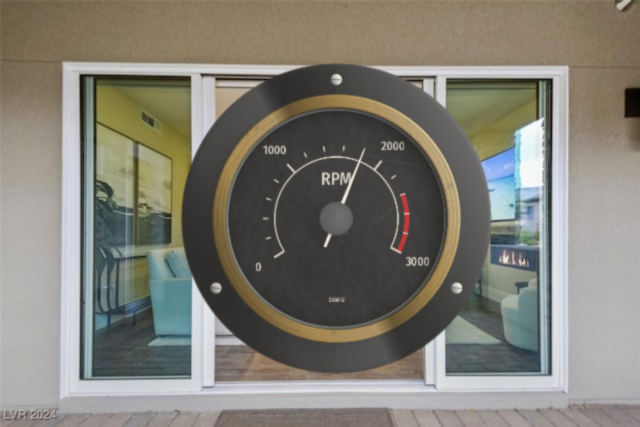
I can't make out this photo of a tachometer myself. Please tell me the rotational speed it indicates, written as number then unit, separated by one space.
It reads 1800 rpm
